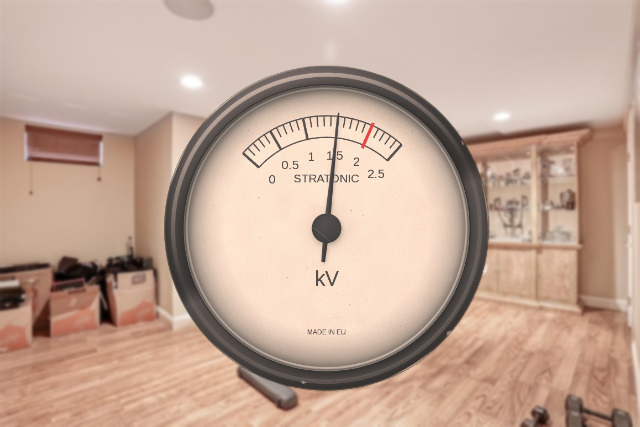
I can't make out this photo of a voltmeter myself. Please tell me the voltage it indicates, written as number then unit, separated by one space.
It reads 1.5 kV
